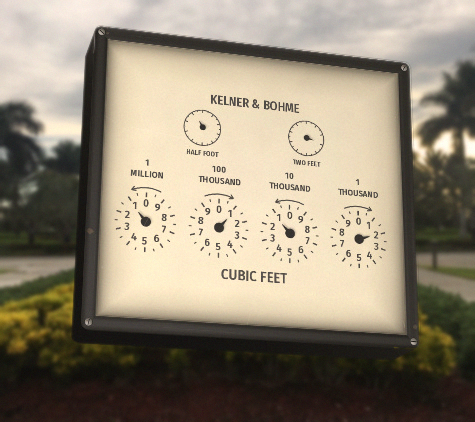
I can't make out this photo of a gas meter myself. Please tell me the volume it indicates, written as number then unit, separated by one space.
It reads 111200 ft³
